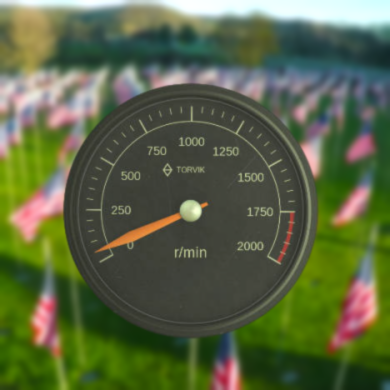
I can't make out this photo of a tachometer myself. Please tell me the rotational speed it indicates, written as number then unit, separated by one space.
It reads 50 rpm
